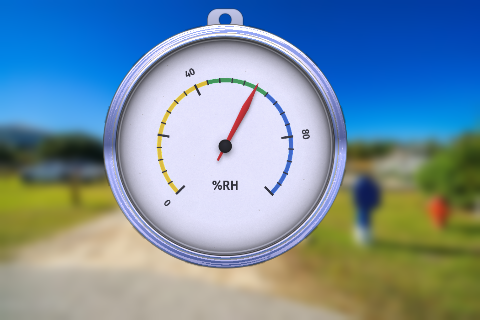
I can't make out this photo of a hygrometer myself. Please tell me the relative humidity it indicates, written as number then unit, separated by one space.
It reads 60 %
